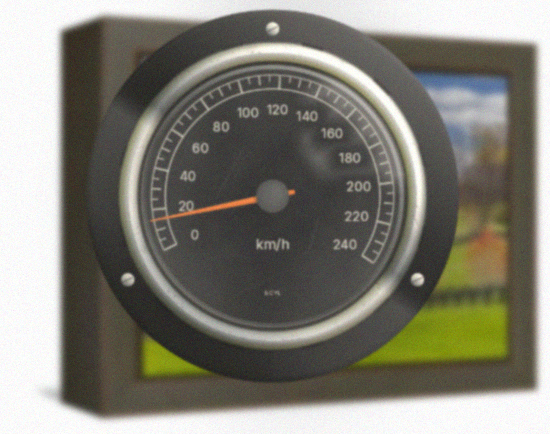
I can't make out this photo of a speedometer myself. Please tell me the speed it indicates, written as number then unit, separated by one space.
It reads 15 km/h
